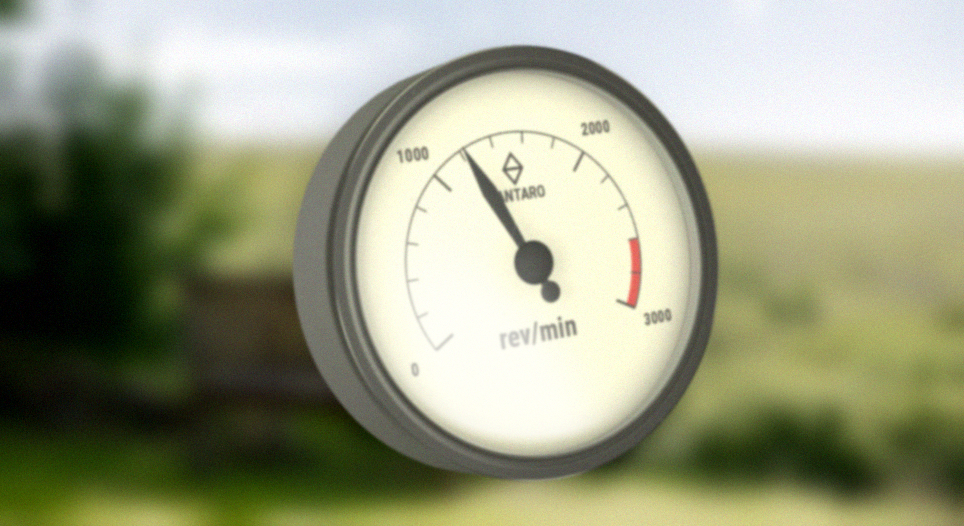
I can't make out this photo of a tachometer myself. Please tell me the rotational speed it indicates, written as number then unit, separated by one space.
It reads 1200 rpm
